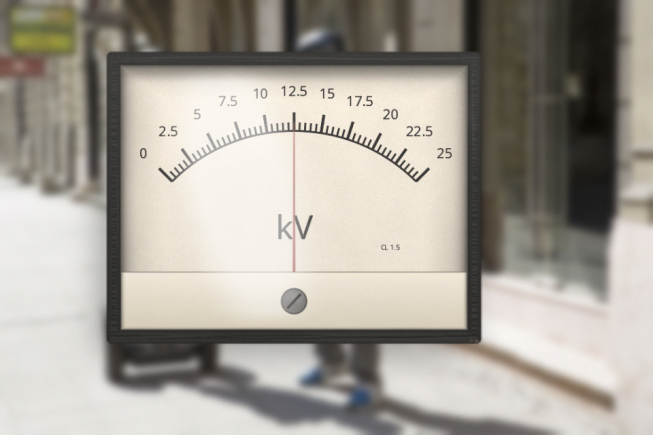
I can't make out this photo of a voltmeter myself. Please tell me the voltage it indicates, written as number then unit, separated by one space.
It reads 12.5 kV
